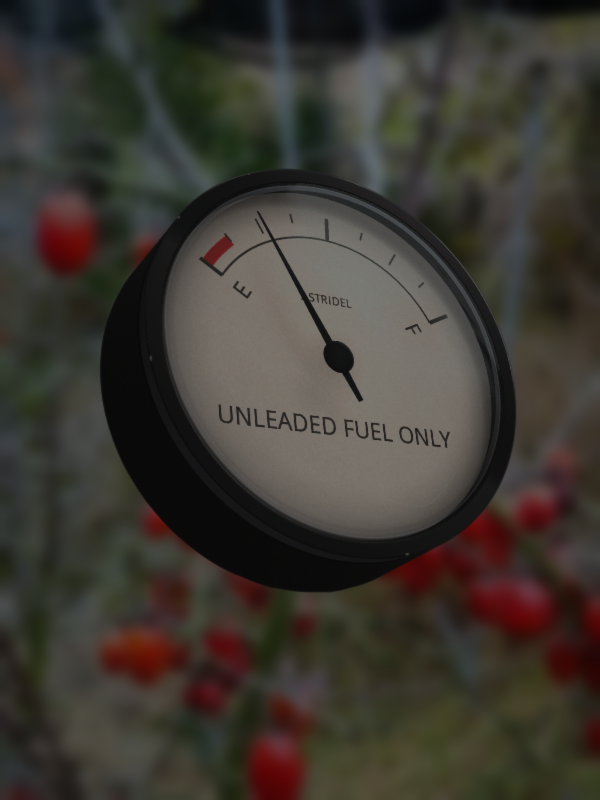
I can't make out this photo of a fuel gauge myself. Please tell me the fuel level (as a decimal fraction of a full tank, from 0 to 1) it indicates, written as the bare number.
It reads 0.25
